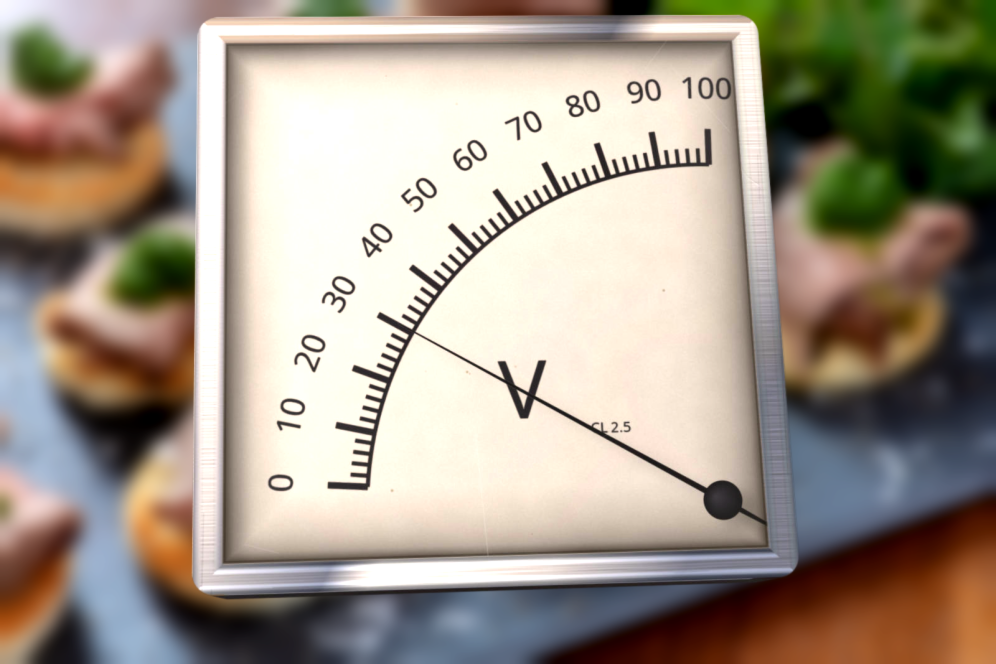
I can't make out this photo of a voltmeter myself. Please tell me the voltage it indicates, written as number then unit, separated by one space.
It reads 30 V
